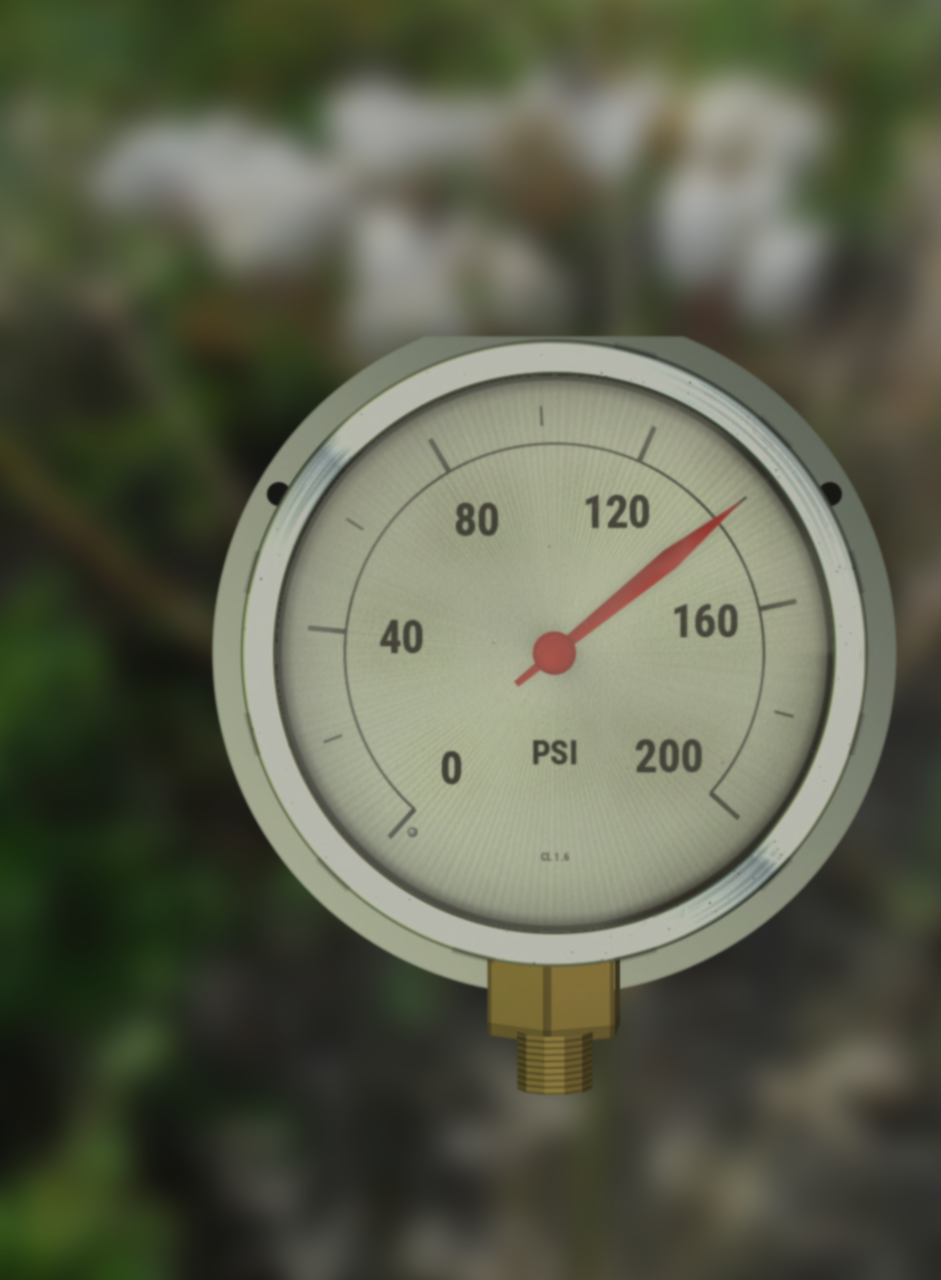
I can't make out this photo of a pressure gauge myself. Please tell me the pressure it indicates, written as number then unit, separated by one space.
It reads 140 psi
